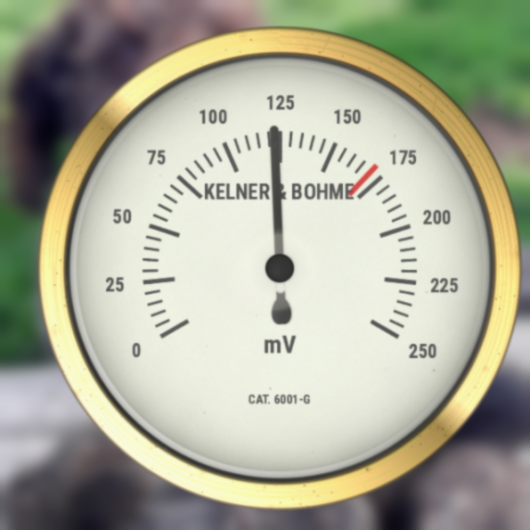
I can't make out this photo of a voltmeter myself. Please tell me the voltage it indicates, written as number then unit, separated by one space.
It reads 122.5 mV
